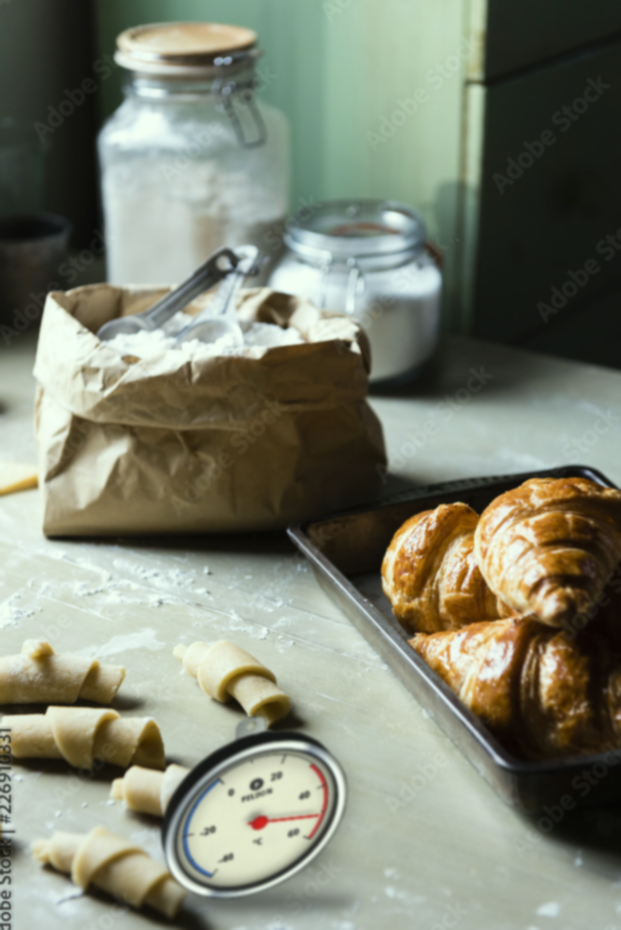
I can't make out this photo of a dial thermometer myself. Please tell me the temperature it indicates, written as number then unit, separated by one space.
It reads 50 °C
